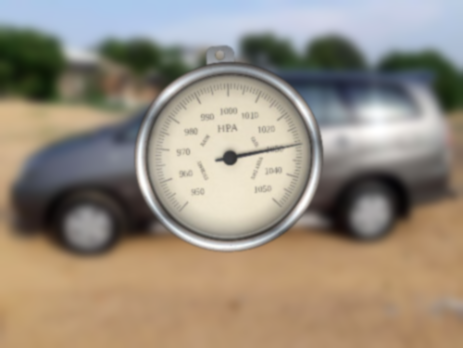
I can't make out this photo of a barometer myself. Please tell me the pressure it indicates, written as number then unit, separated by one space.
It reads 1030 hPa
